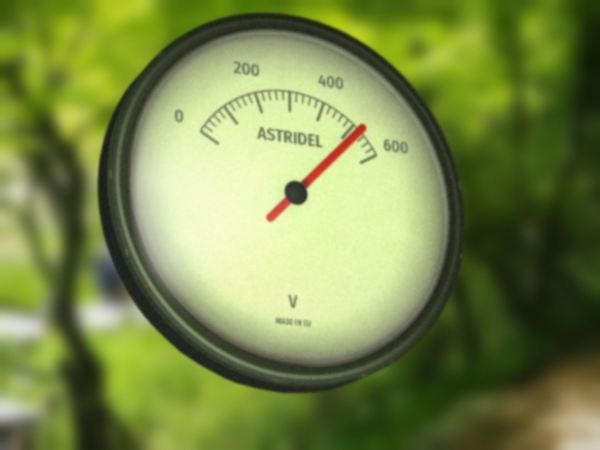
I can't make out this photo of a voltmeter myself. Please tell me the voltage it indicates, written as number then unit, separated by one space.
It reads 520 V
